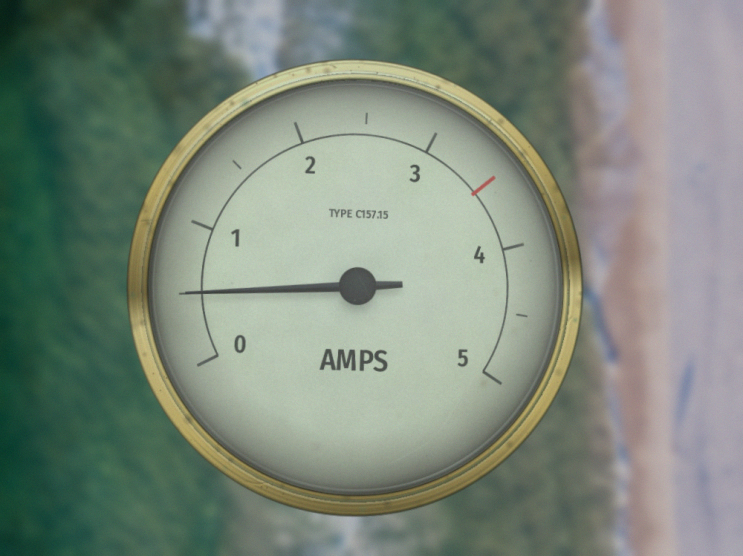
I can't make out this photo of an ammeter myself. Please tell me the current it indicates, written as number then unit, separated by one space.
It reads 0.5 A
